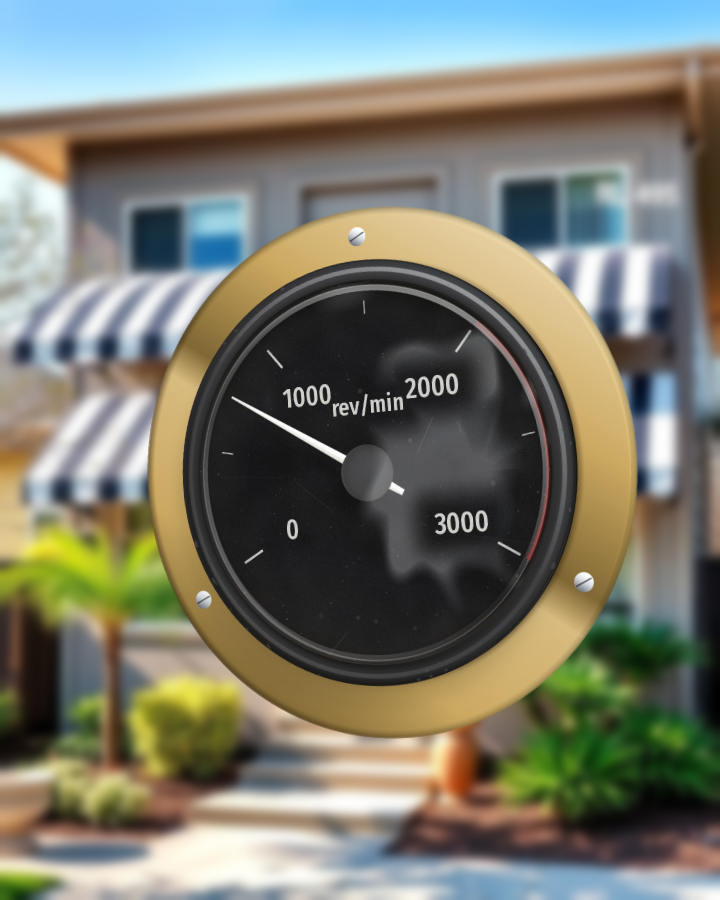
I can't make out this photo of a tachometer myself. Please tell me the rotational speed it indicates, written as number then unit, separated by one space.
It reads 750 rpm
